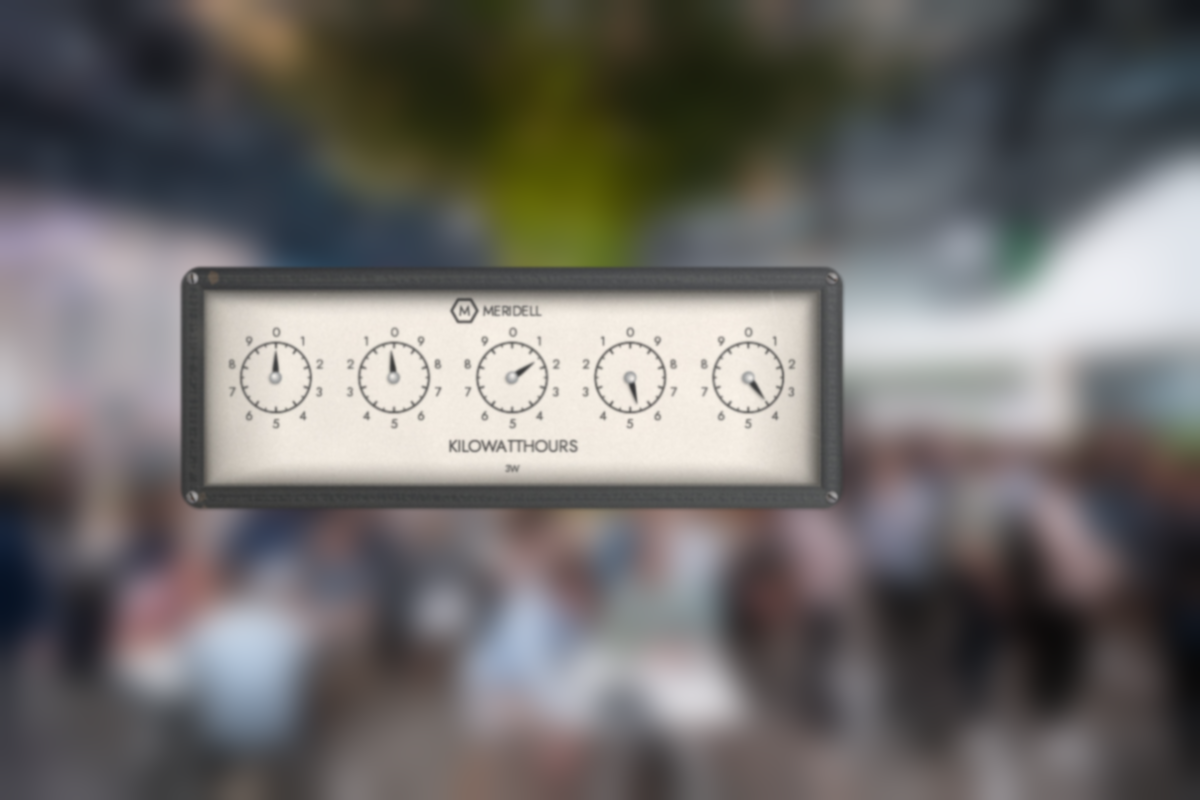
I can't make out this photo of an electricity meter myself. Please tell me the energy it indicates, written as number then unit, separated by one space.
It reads 154 kWh
